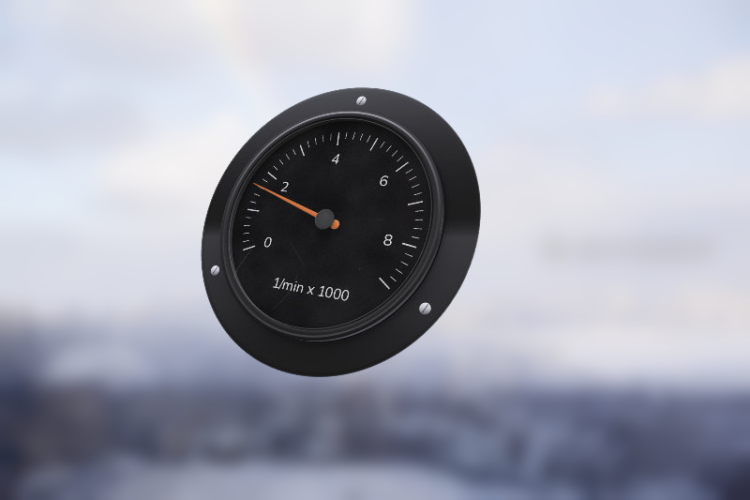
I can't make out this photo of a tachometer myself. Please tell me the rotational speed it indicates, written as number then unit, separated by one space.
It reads 1600 rpm
